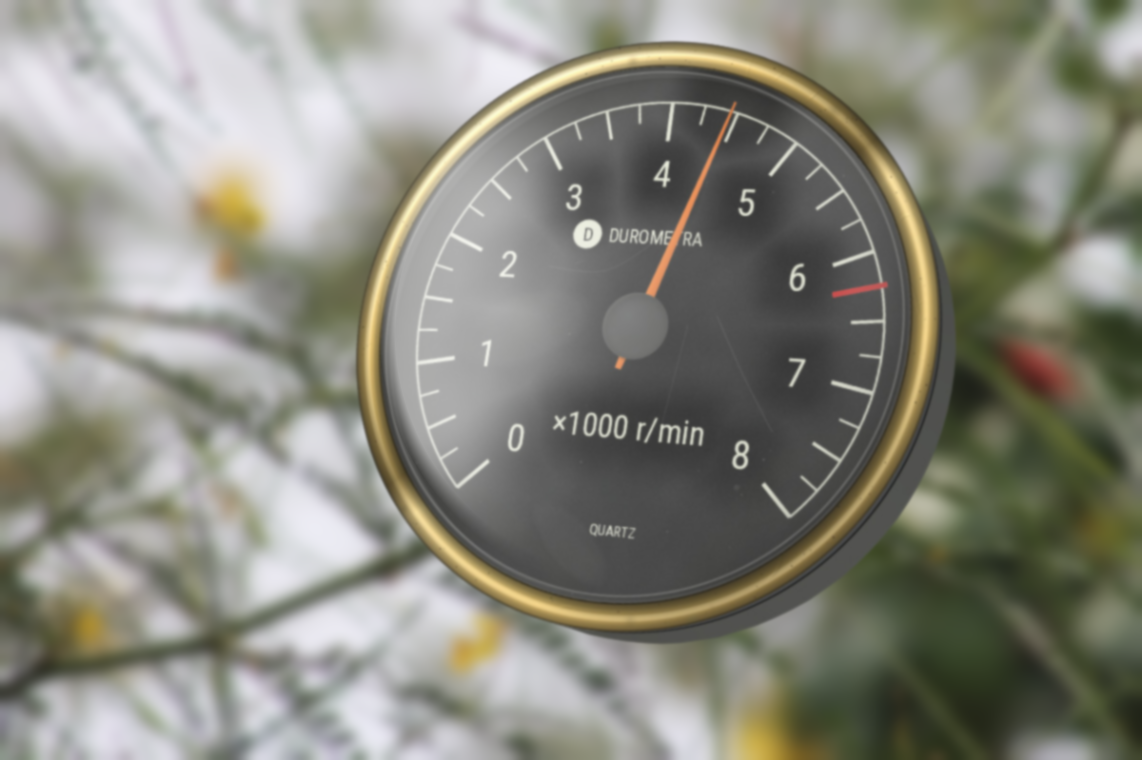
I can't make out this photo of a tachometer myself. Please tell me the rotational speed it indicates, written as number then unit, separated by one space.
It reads 4500 rpm
